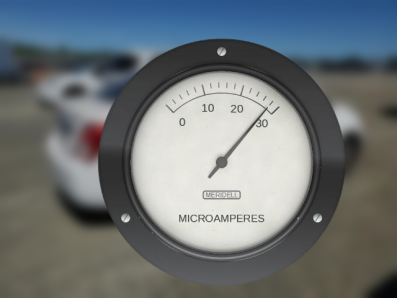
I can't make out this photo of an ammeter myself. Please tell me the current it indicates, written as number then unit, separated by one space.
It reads 28 µA
